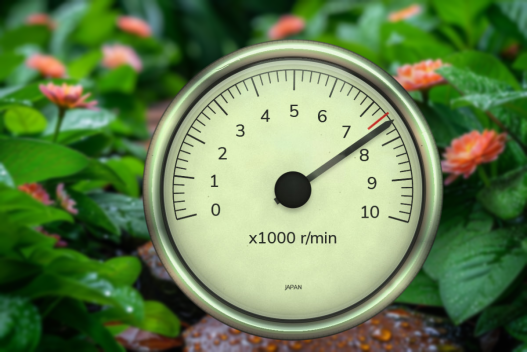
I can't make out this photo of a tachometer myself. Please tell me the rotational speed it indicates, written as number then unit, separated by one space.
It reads 7600 rpm
